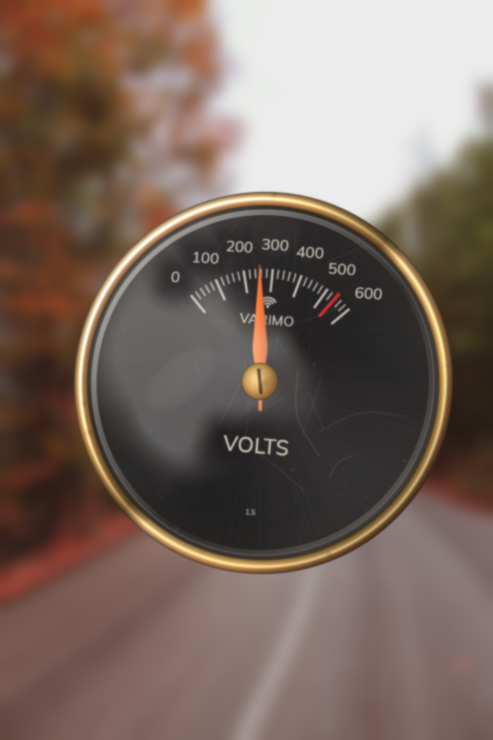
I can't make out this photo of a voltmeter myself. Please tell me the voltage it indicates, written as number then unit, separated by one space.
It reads 260 V
